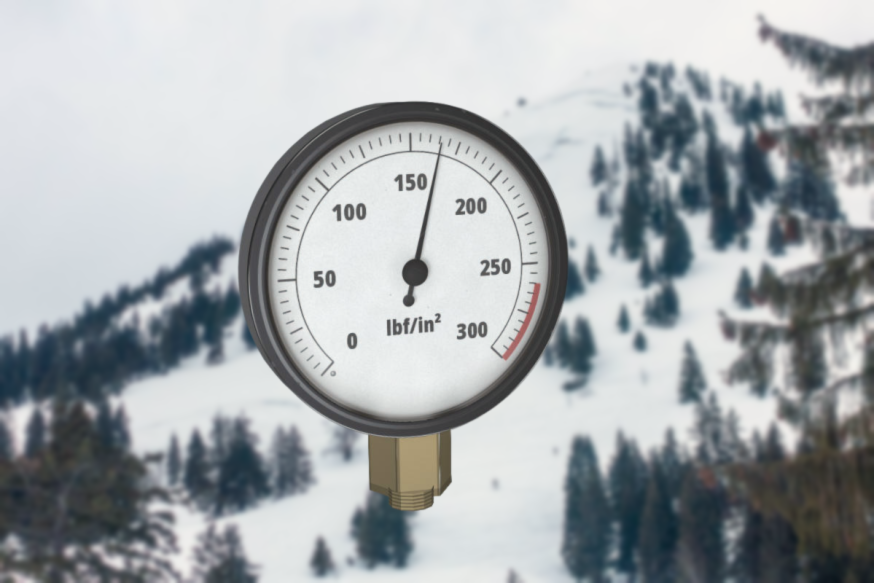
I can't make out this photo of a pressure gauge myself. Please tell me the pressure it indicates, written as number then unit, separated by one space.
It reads 165 psi
